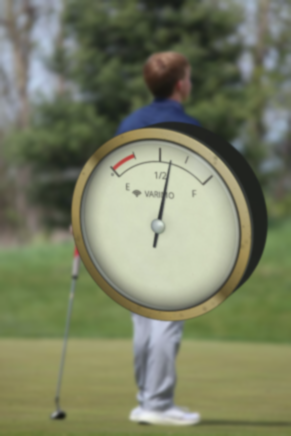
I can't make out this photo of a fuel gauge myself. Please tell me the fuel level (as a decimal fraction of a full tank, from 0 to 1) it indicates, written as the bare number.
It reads 0.625
